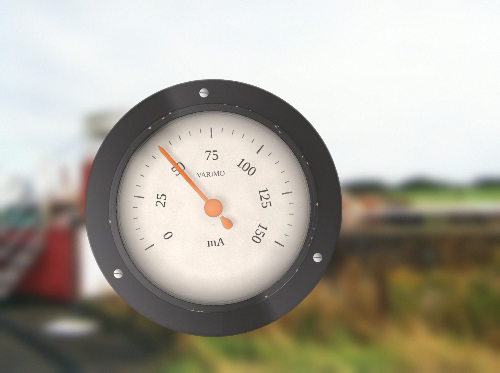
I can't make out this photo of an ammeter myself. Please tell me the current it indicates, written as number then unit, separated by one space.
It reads 50 mA
